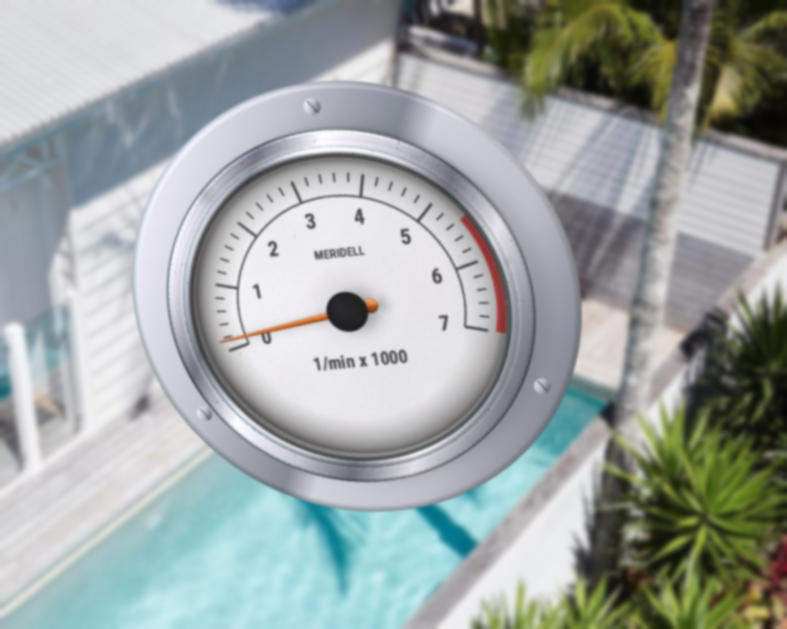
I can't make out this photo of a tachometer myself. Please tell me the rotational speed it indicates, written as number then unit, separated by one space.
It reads 200 rpm
